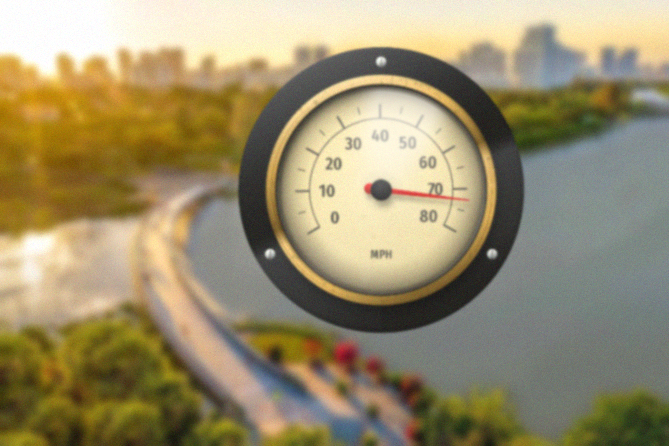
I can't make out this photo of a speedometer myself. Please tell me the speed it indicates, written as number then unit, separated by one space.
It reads 72.5 mph
